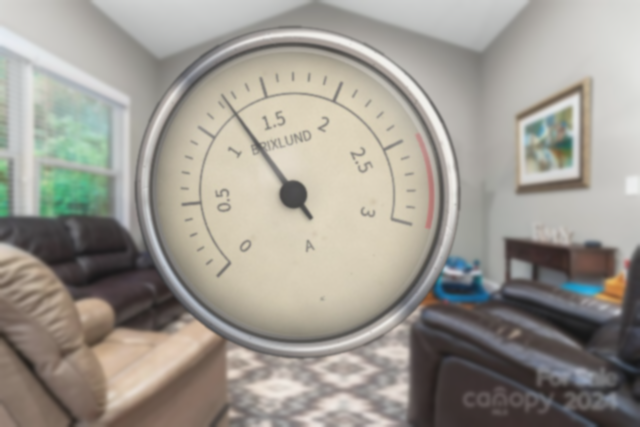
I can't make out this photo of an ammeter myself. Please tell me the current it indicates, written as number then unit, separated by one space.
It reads 1.25 A
